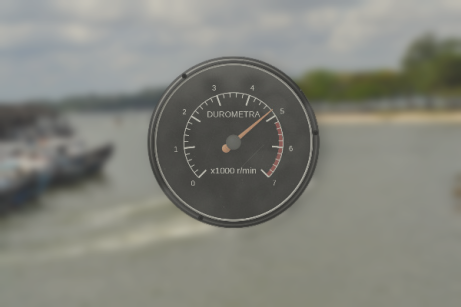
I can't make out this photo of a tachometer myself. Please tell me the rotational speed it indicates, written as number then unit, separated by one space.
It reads 4800 rpm
